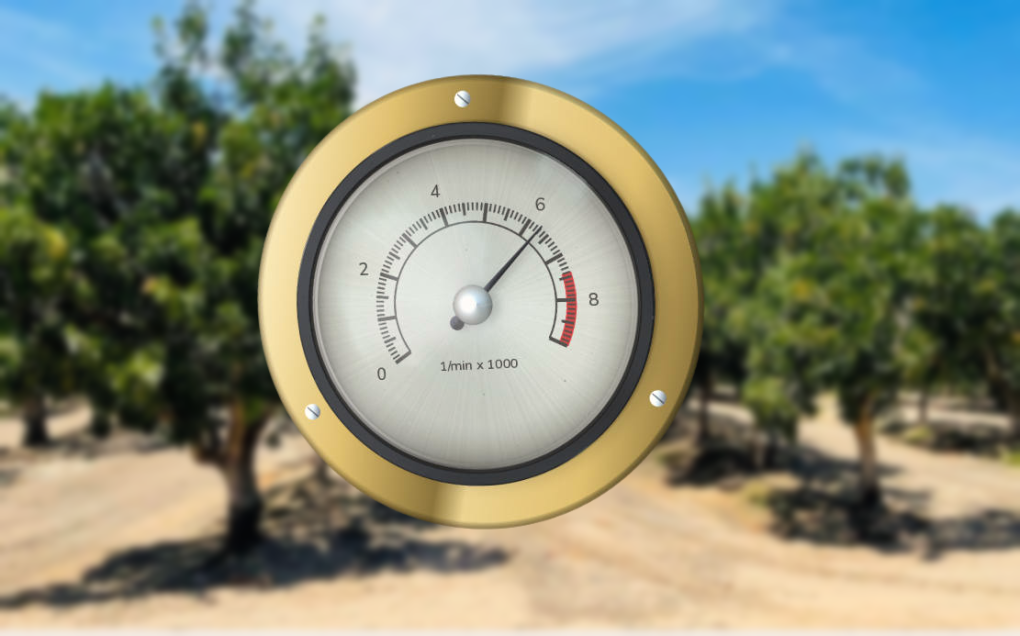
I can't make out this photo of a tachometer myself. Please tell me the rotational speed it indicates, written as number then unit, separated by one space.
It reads 6300 rpm
